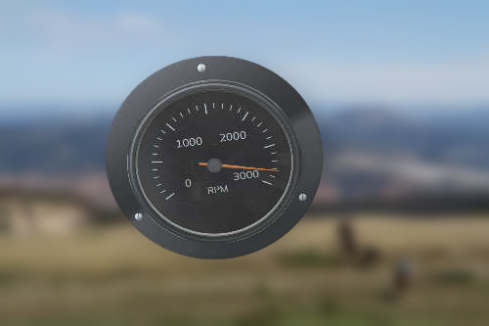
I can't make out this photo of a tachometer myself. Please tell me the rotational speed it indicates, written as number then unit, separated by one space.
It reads 2800 rpm
